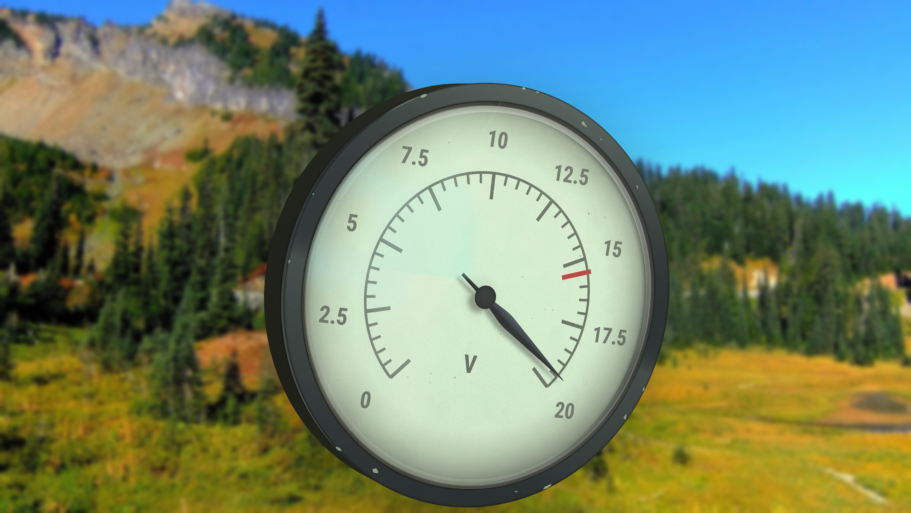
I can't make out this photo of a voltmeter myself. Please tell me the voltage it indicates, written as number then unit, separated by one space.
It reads 19.5 V
